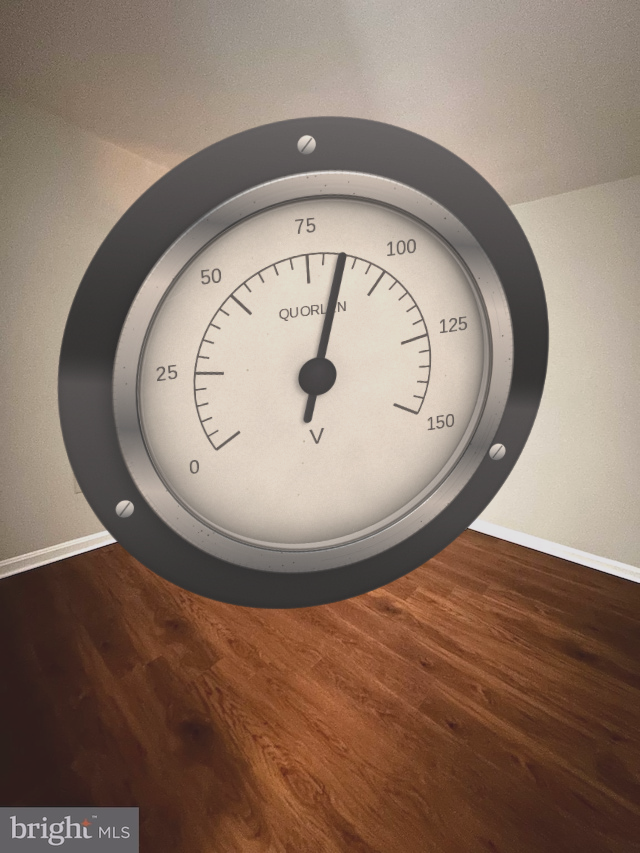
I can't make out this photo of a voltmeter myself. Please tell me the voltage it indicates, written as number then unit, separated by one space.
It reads 85 V
